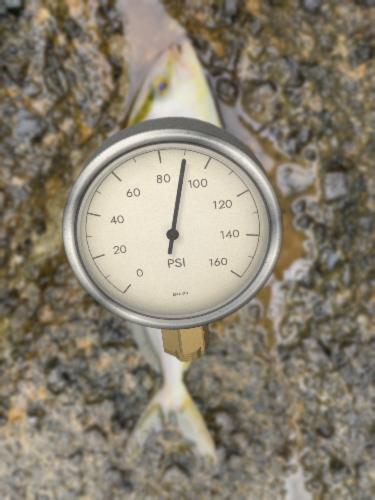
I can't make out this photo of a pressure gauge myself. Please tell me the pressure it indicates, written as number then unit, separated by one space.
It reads 90 psi
